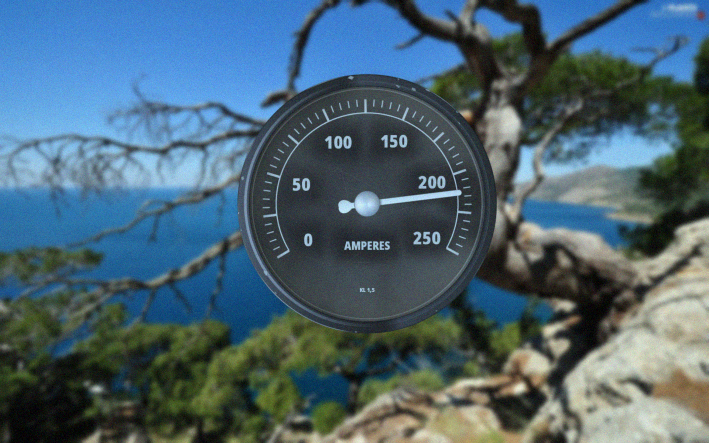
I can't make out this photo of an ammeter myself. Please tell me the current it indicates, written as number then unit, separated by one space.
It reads 212.5 A
